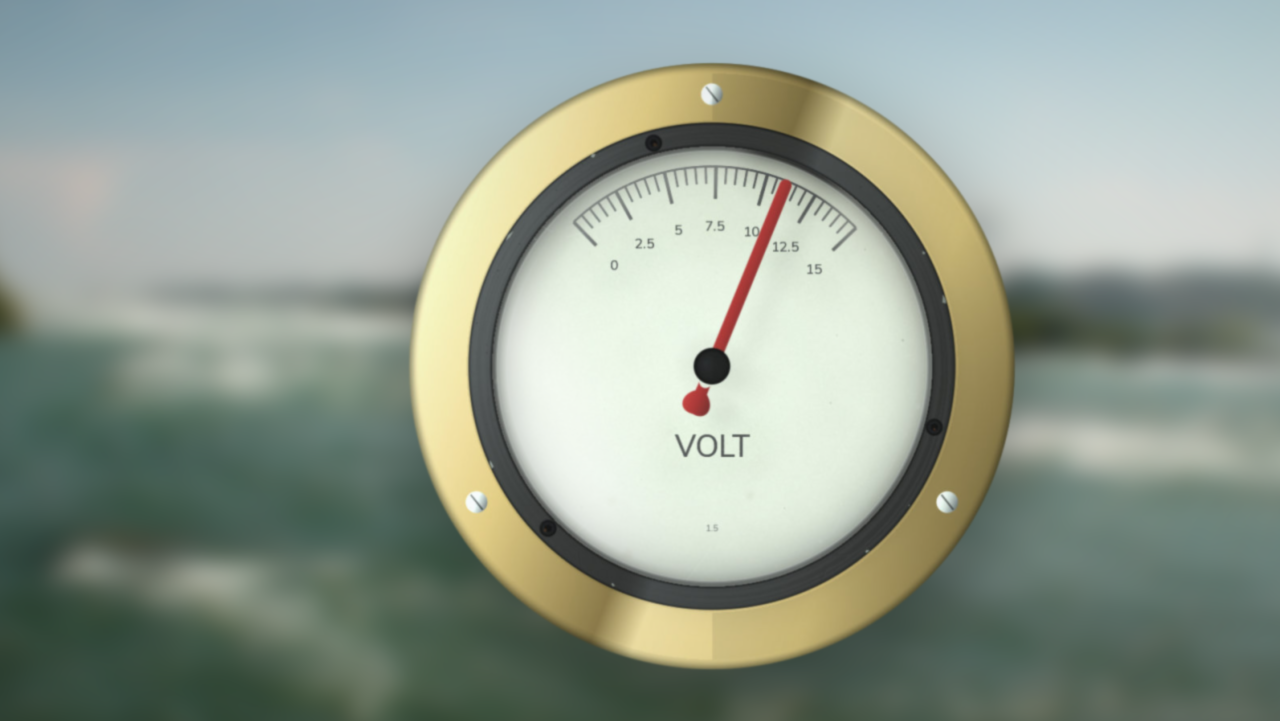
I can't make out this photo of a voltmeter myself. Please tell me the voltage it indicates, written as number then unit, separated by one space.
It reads 11 V
